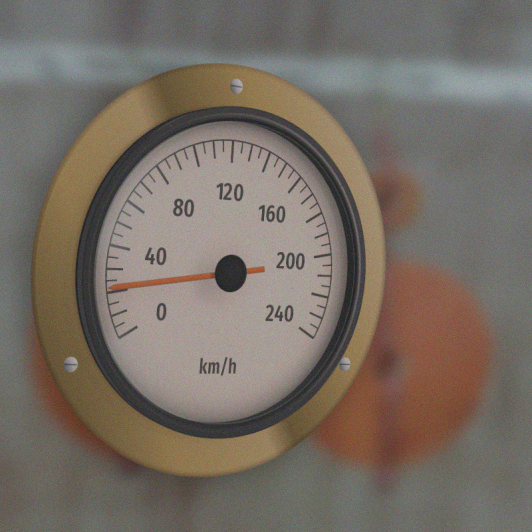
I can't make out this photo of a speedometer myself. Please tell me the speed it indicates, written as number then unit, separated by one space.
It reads 22.5 km/h
